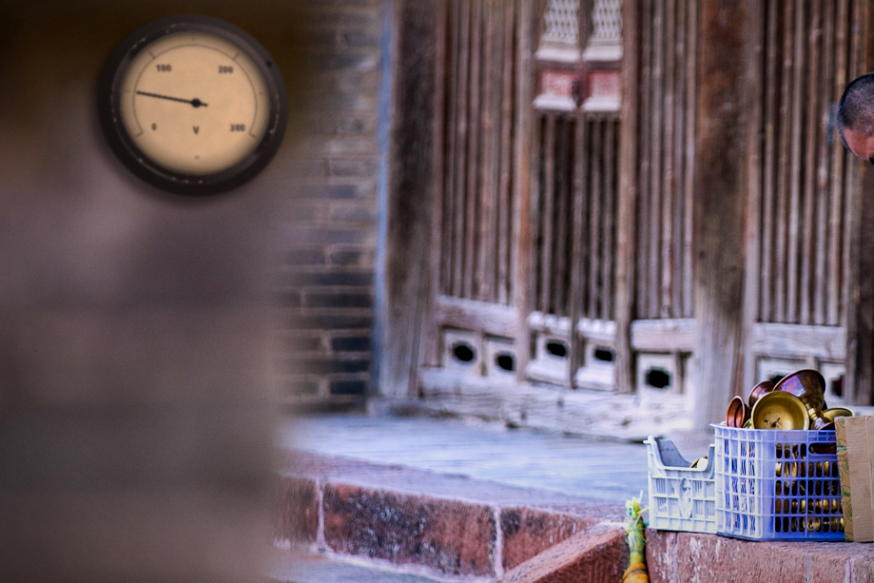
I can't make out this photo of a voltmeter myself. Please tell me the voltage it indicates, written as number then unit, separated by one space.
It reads 50 V
